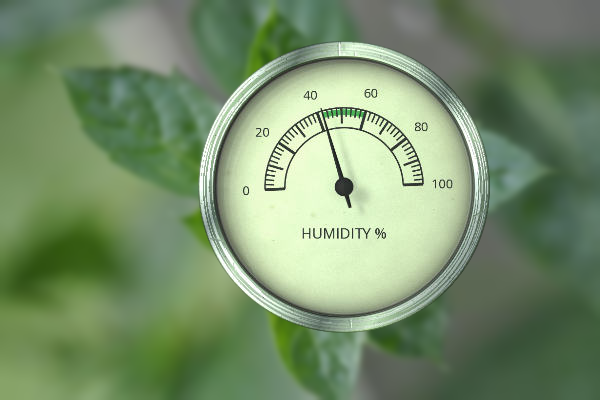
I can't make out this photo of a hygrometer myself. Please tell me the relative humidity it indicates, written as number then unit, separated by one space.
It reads 42 %
